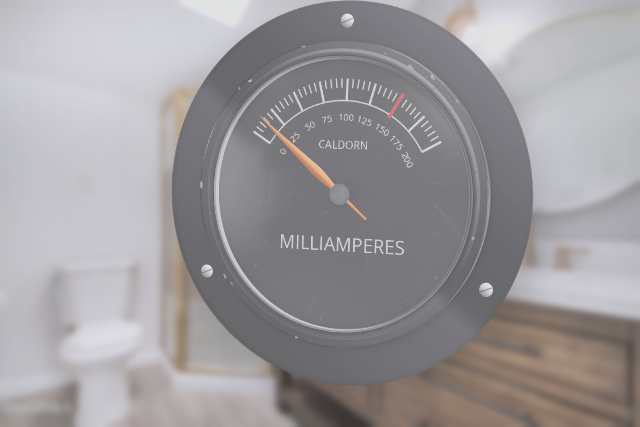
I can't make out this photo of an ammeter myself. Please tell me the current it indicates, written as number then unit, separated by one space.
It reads 15 mA
